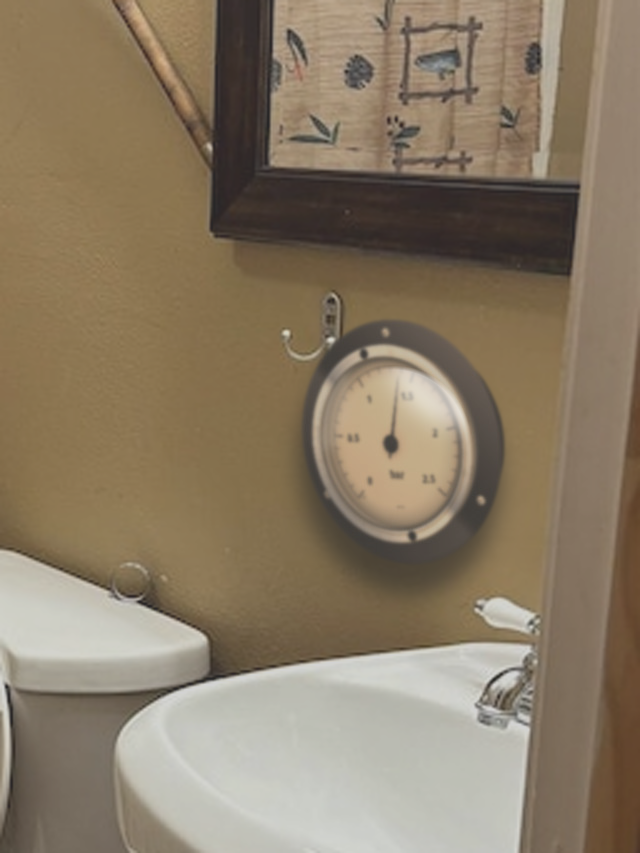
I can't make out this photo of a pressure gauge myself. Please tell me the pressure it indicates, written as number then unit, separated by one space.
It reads 1.4 bar
